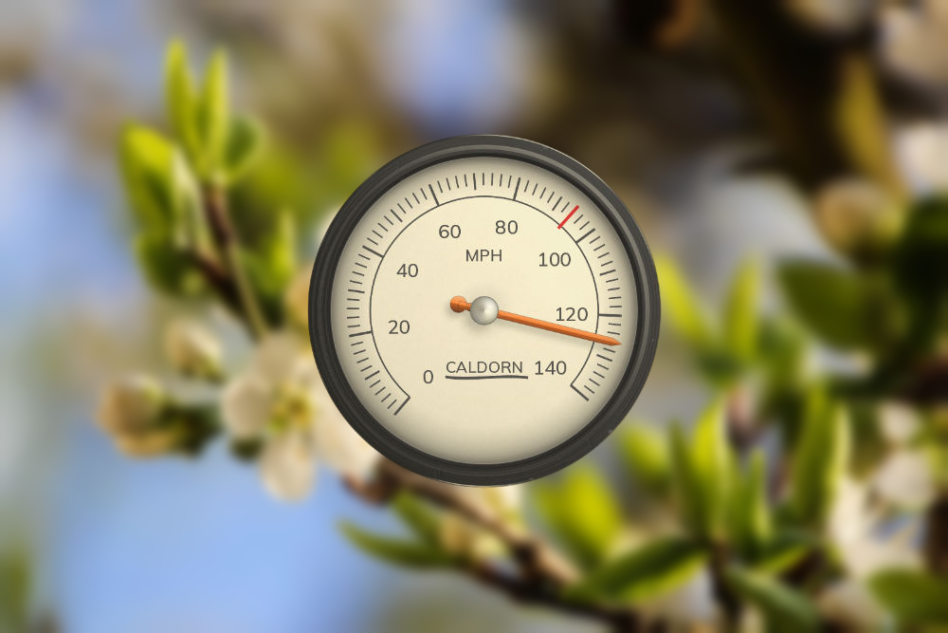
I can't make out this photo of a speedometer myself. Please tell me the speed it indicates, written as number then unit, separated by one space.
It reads 126 mph
